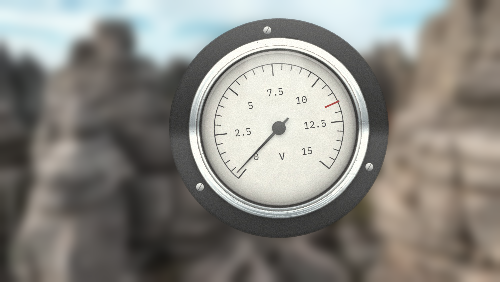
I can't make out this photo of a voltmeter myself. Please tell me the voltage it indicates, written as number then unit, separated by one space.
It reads 0.25 V
